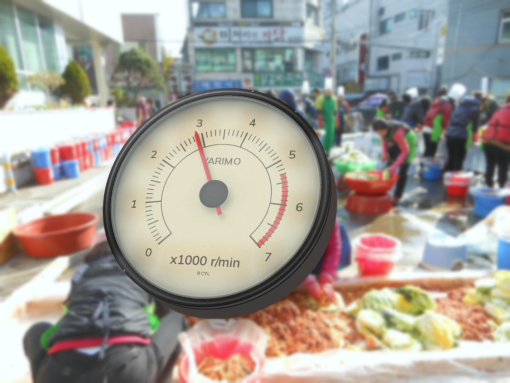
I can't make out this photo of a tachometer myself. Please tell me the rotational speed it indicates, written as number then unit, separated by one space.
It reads 2900 rpm
